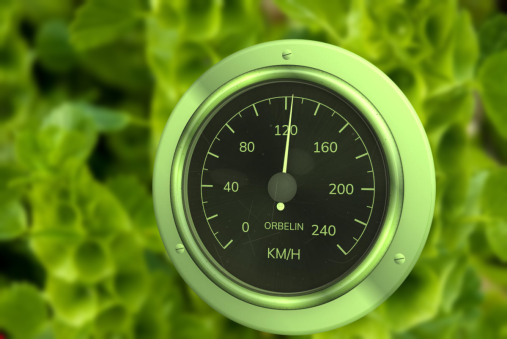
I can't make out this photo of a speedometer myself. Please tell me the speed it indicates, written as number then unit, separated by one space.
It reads 125 km/h
